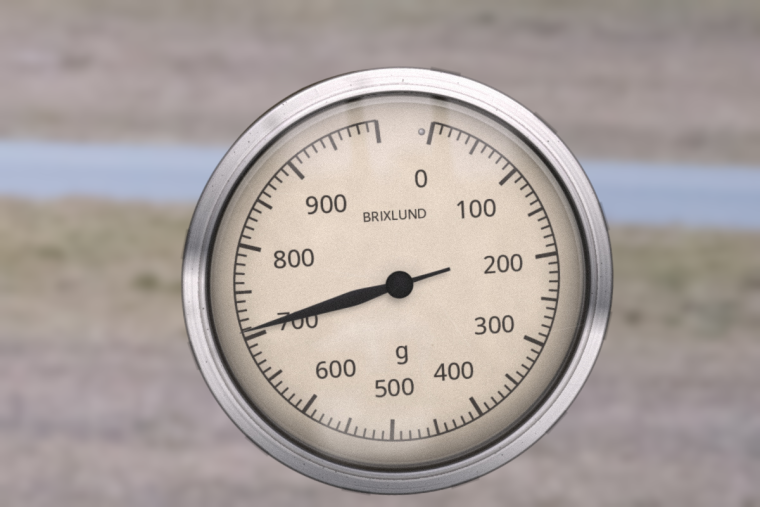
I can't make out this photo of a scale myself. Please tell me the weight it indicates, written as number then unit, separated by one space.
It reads 710 g
